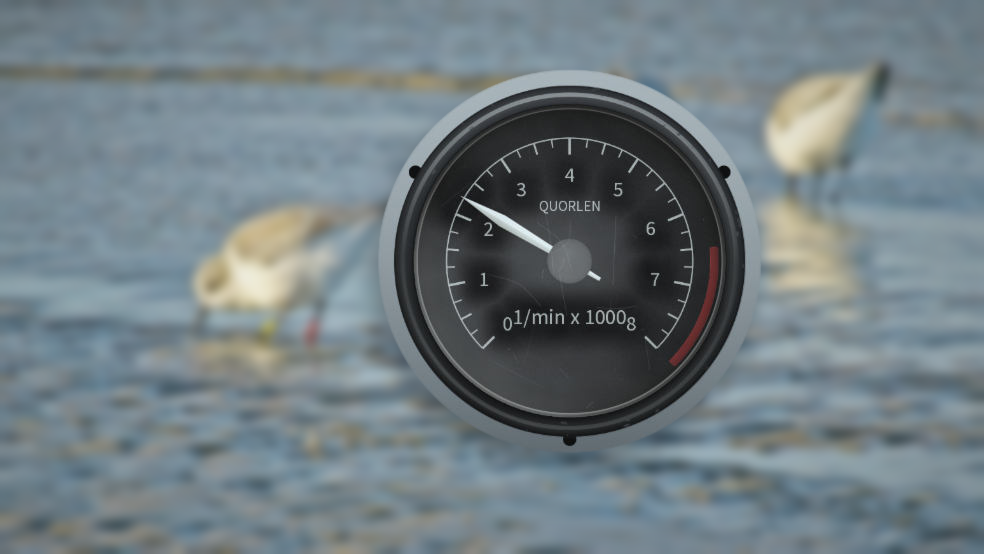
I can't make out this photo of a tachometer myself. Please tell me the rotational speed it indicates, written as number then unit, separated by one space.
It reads 2250 rpm
